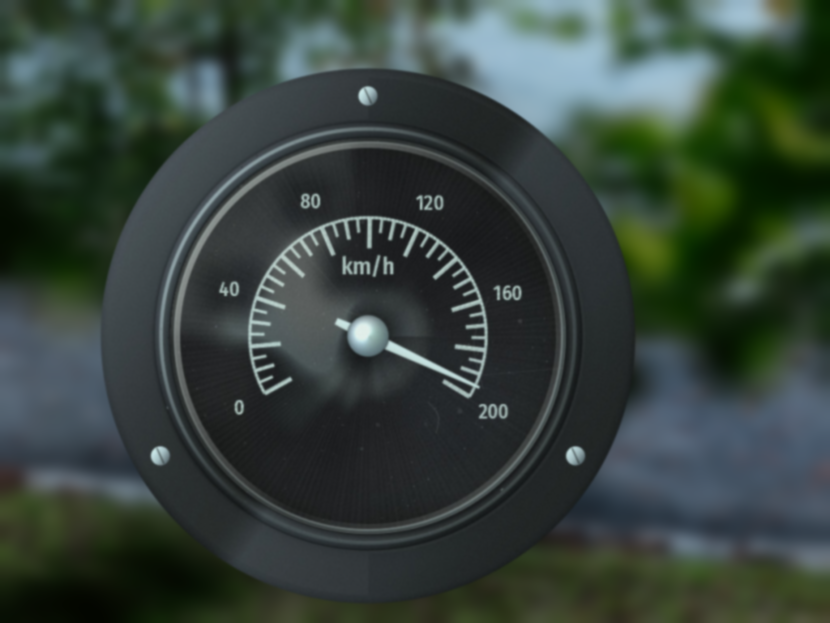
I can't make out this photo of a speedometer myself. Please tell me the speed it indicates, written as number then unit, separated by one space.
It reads 195 km/h
